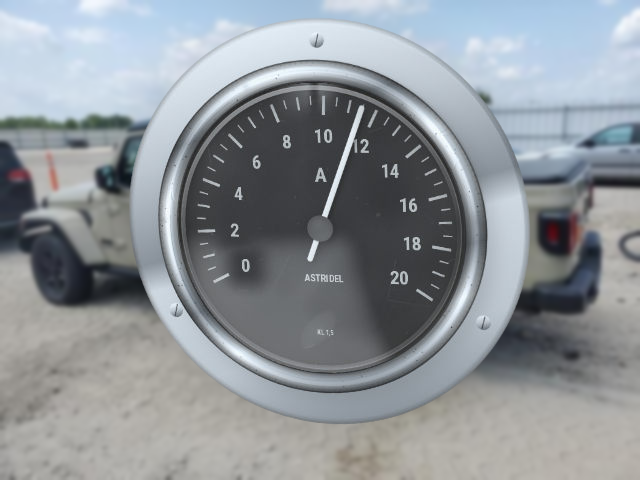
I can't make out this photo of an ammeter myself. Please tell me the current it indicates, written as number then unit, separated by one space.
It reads 11.5 A
